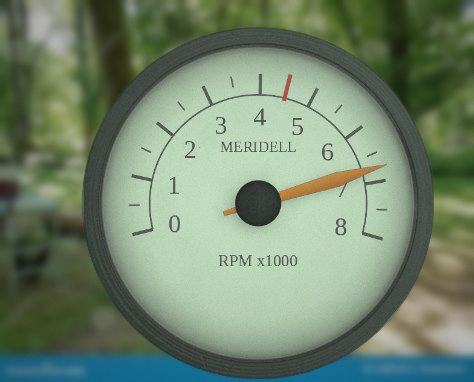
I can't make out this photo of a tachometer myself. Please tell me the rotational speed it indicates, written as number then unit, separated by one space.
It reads 6750 rpm
